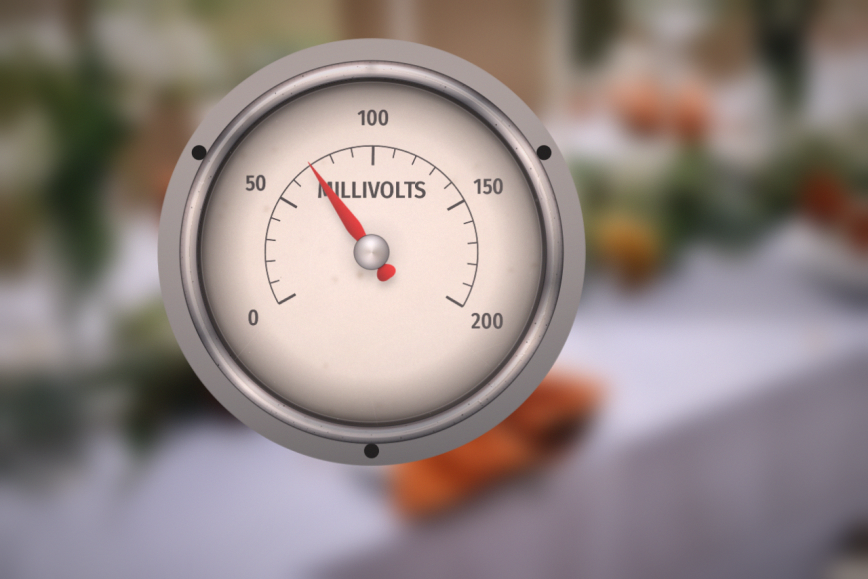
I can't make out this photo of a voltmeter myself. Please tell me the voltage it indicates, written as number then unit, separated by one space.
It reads 70 mV
